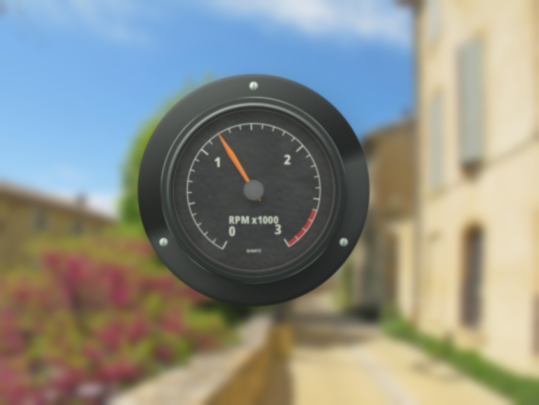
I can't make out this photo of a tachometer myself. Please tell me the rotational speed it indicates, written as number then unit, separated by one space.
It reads 1200 rpm
